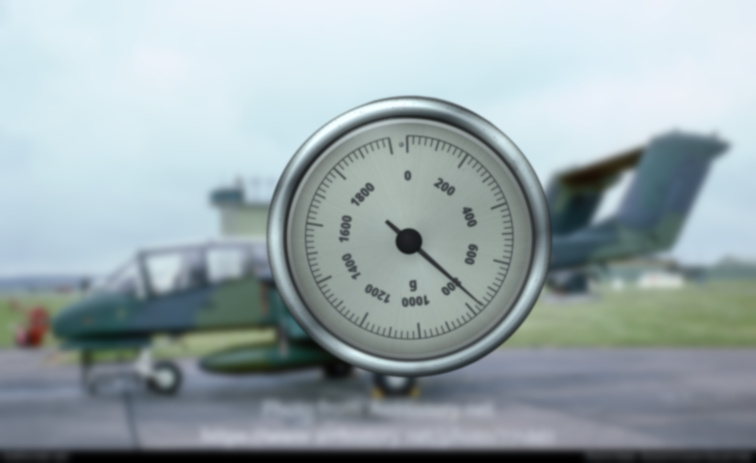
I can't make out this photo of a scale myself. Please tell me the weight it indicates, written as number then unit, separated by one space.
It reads 760 g
